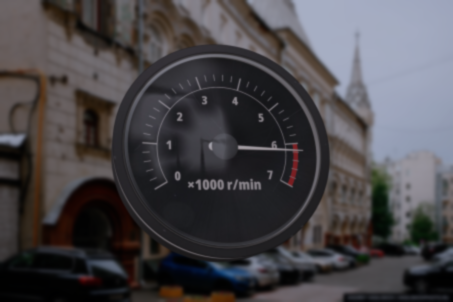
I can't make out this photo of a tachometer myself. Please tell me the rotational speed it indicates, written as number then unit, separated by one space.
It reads 6200 rpm
